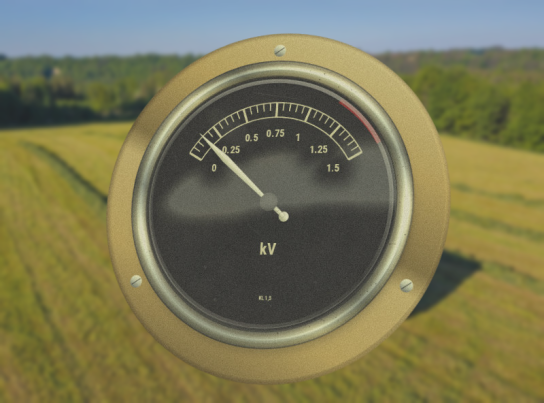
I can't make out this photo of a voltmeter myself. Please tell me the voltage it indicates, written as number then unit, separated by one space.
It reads 0.15 kV
